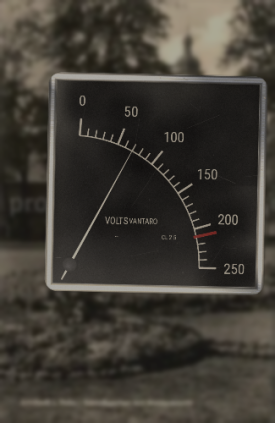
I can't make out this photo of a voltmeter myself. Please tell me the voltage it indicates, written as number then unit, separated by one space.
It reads 70 V
